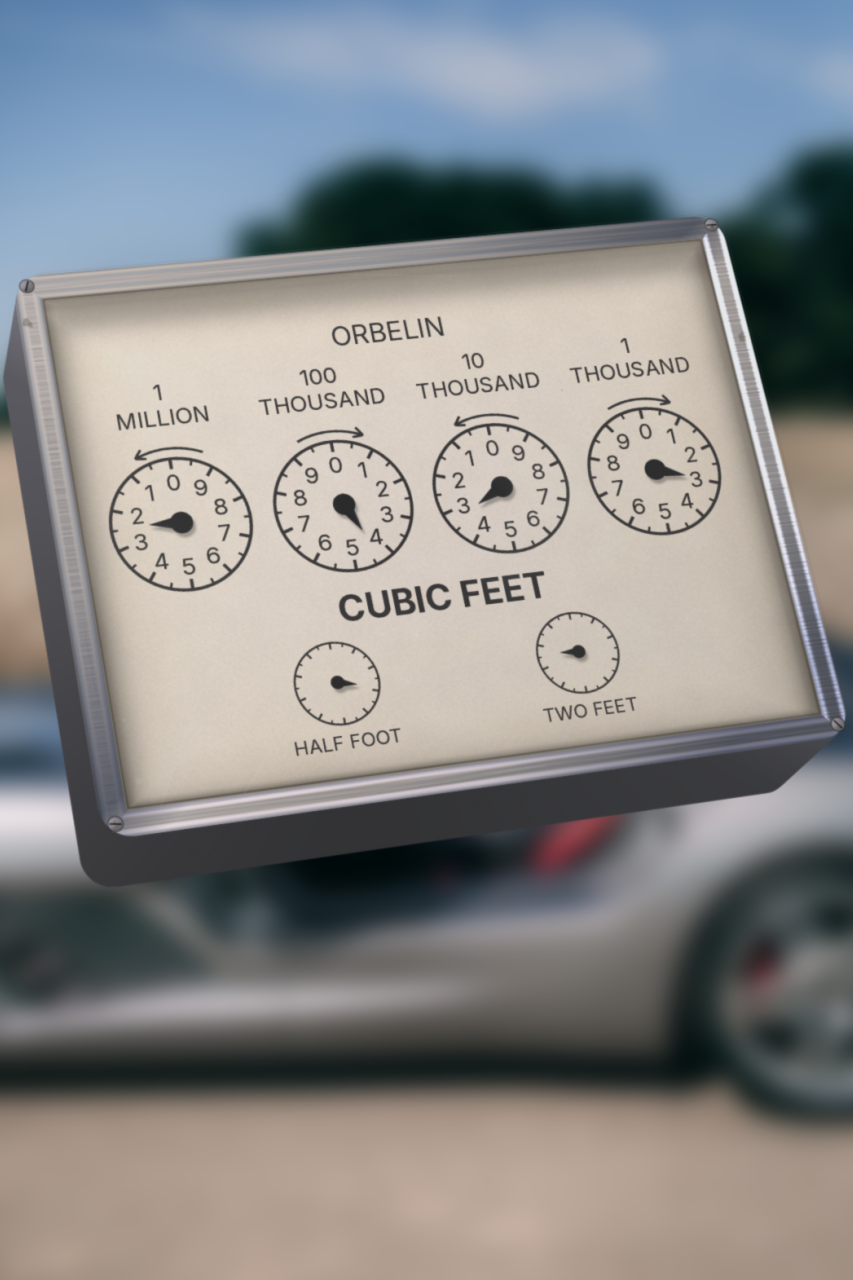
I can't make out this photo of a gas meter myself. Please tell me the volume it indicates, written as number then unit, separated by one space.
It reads 243300 ft³
